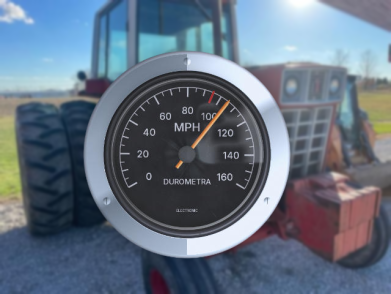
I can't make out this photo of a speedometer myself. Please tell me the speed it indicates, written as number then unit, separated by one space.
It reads 105 mph
